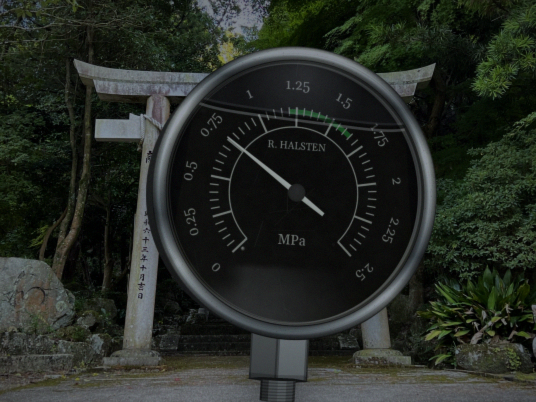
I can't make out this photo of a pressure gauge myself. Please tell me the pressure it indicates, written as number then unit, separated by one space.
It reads 0.75 MPa
